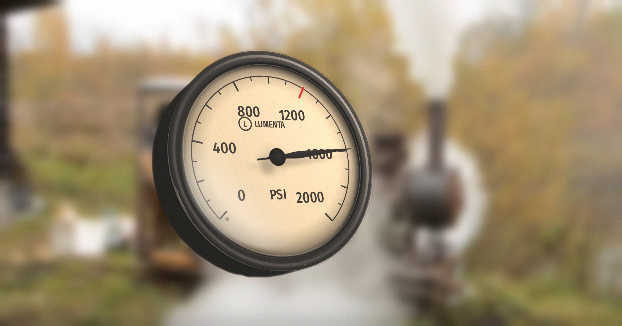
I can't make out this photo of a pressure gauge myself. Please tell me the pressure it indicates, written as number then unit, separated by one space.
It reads 1600 psi
